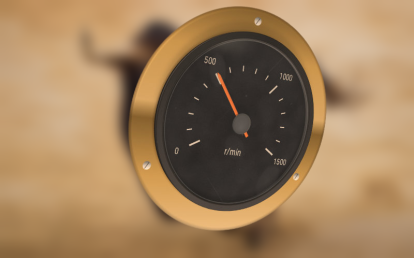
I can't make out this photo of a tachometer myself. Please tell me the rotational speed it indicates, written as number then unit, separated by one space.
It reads 500 rpm
